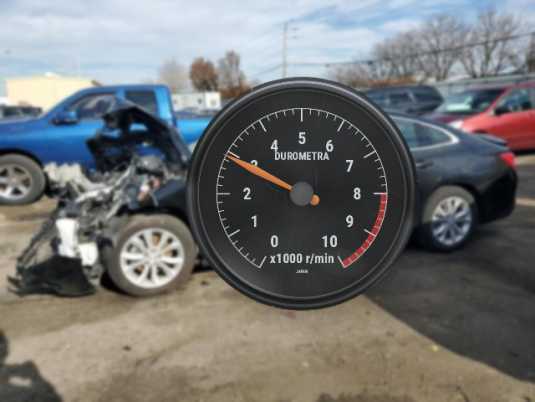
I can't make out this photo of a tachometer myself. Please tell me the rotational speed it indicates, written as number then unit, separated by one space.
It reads 2900 rpm
